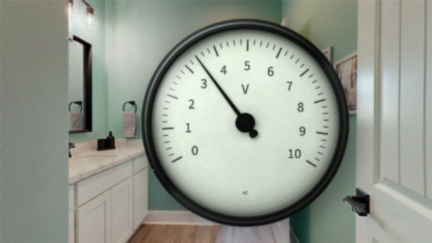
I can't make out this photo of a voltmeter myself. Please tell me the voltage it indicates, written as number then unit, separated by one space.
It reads 3.4 V
